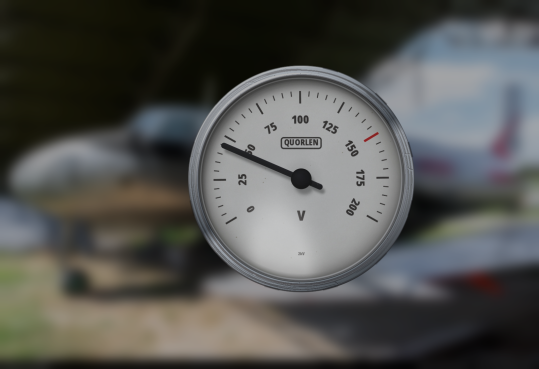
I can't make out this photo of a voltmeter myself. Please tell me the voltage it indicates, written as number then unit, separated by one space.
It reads 45 V
